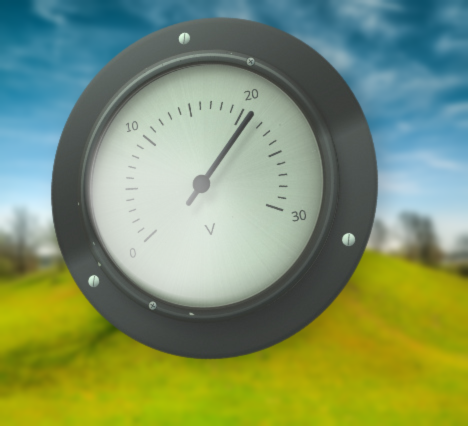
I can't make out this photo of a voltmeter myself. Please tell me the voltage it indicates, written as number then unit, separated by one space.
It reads 21 V
